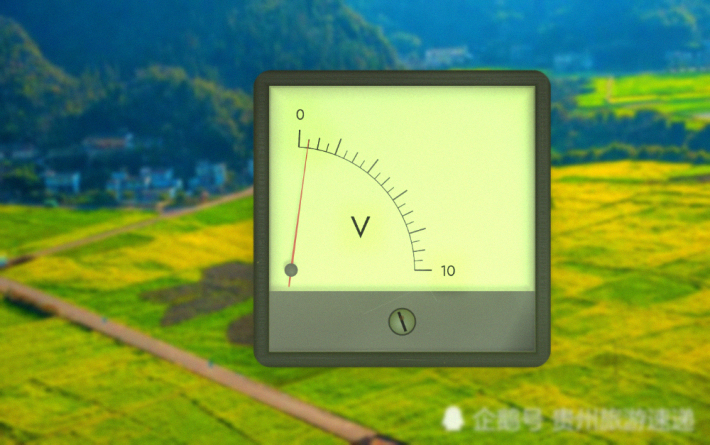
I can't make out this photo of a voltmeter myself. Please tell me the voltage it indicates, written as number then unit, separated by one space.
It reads 0.5 V
